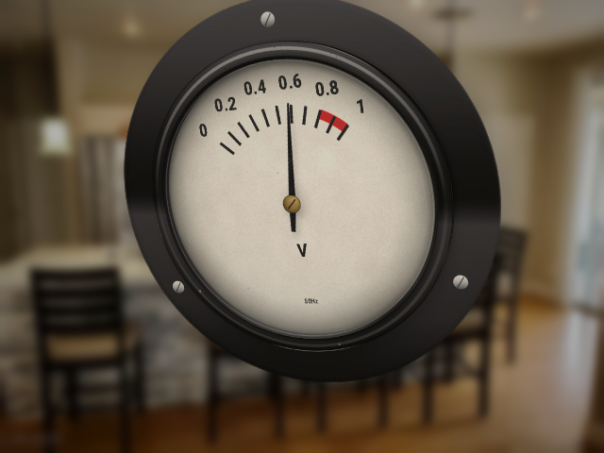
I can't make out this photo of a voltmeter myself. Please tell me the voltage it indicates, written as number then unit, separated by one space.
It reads 0.6 V
